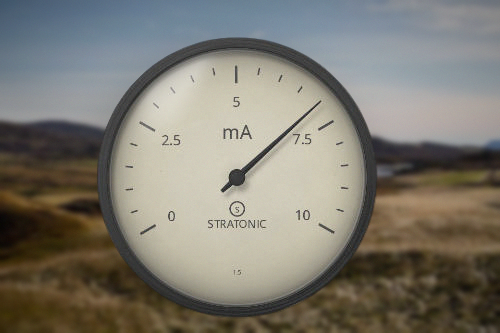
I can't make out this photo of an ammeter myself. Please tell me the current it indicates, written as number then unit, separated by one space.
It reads 7 mA
